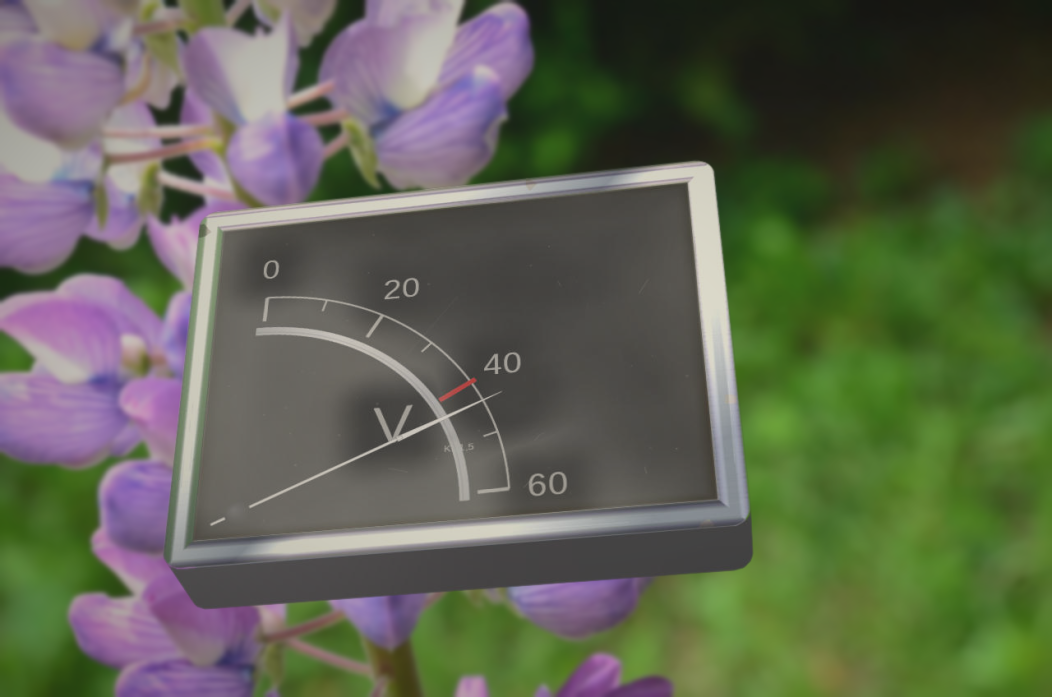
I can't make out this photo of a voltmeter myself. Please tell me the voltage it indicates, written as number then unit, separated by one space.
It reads 45 V
